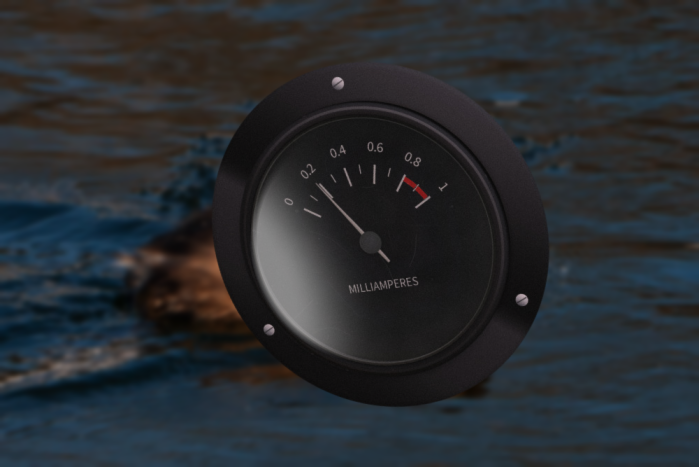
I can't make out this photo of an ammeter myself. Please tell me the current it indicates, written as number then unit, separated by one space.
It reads 0.2 mA
